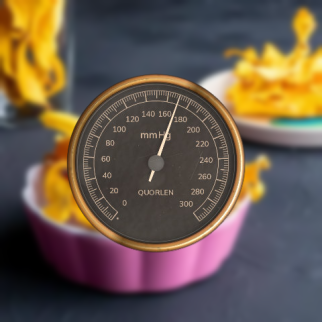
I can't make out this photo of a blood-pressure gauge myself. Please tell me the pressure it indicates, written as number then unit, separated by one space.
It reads 170 mmHg
